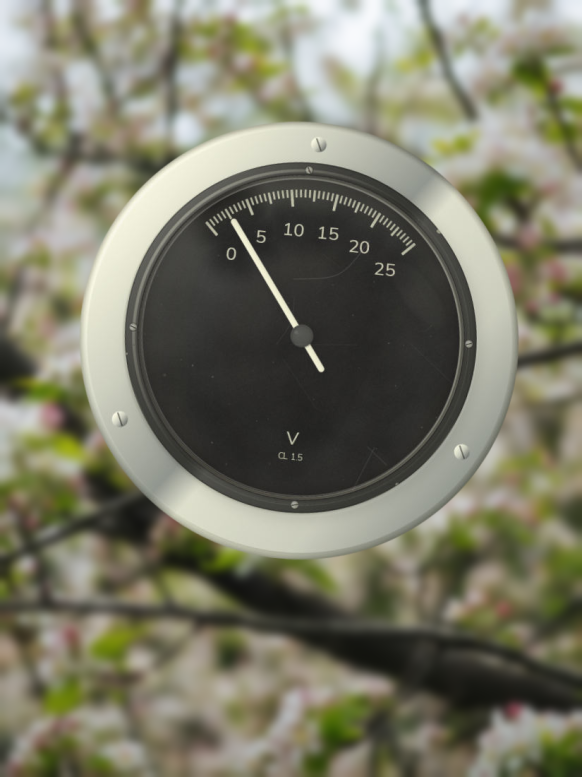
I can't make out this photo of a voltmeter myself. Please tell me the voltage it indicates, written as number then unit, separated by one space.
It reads 2.5 V
